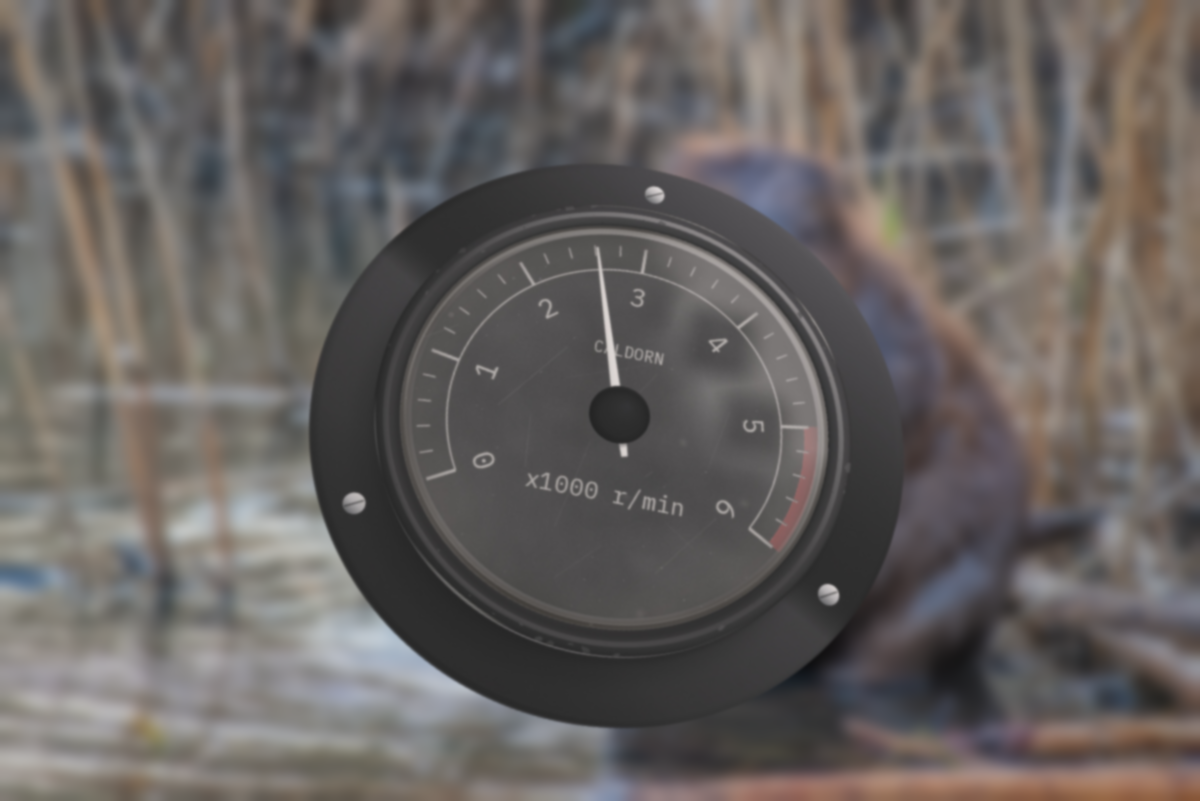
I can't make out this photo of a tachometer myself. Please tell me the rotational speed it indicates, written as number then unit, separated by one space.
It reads 2600 rpm
